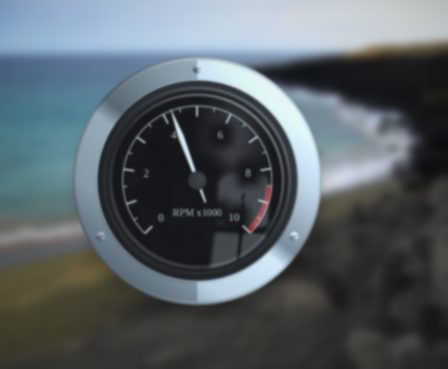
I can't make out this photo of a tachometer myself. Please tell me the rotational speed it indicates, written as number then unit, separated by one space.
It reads 4250 rpm
